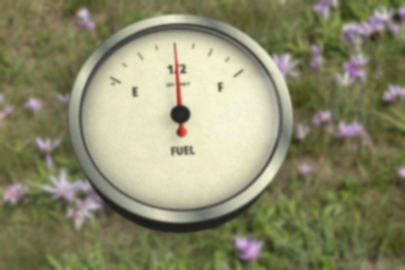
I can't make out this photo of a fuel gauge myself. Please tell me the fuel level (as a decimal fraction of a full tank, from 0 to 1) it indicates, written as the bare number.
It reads 0.5
